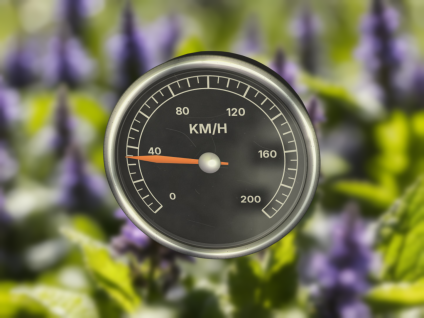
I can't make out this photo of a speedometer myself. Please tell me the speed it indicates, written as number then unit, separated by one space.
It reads 35 km/h
